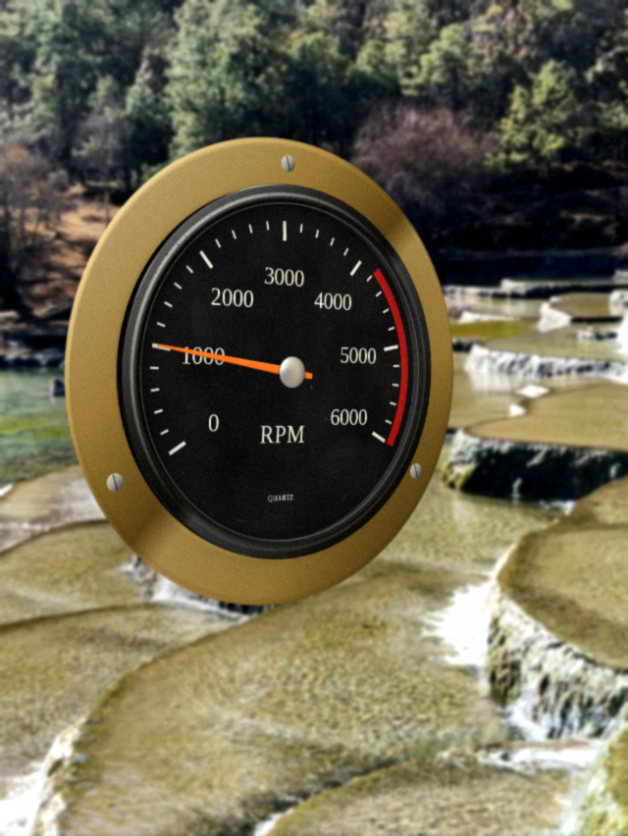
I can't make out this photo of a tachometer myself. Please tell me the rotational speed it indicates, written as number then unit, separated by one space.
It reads 1000 rpm
